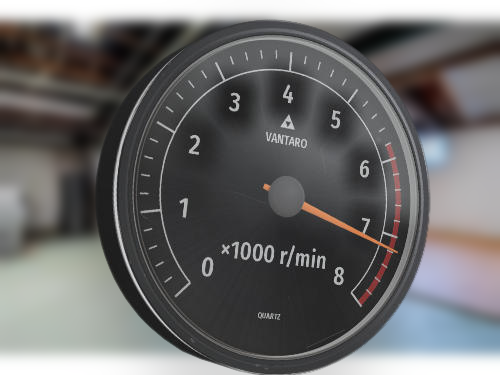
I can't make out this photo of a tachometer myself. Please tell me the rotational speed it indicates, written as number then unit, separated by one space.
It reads 7200 rpm
